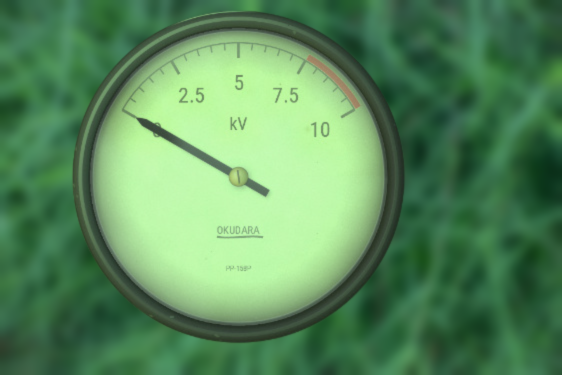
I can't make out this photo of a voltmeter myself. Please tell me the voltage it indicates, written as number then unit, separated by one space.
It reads 0 kV
